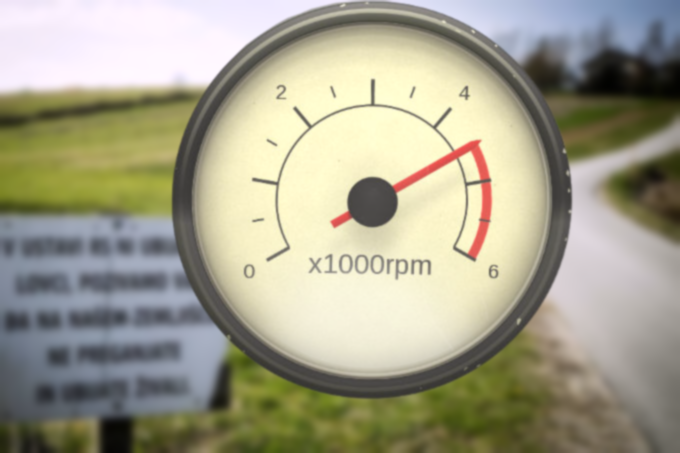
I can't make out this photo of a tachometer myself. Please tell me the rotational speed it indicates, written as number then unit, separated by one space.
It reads 4500 rpm
